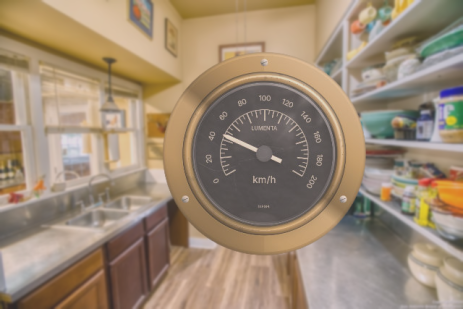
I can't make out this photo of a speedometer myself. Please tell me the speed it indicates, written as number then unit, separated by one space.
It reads 45 km/h
